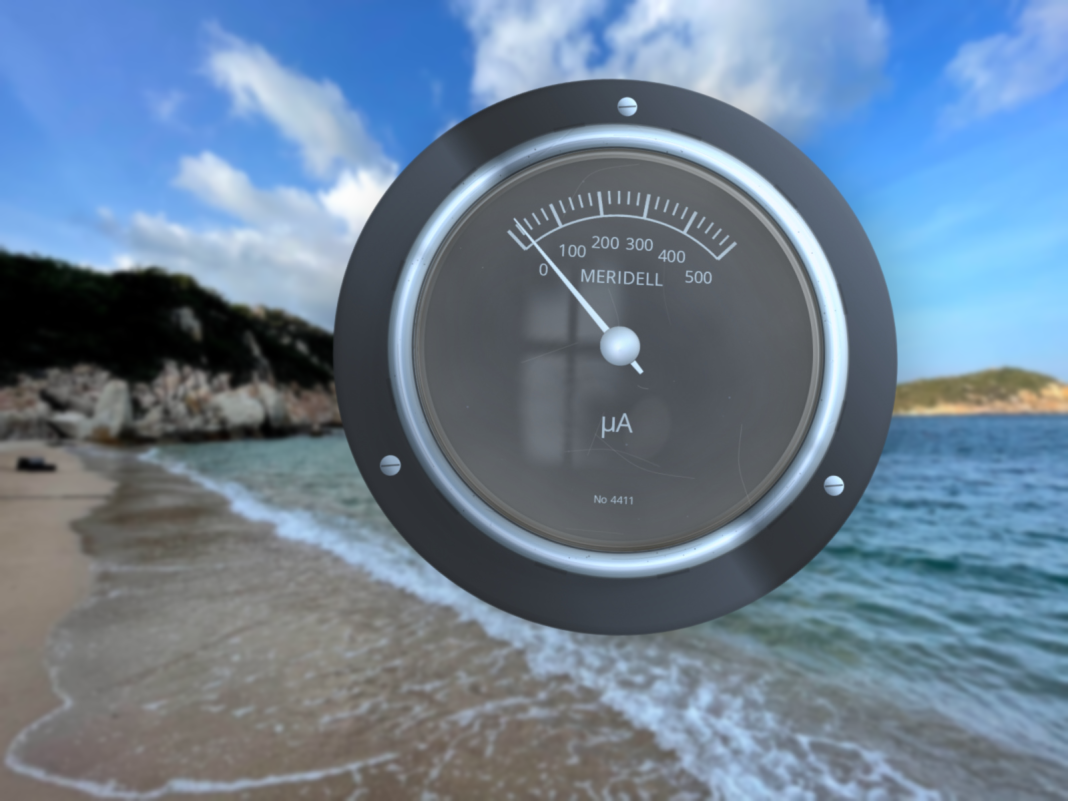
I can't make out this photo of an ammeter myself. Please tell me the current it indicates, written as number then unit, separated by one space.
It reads 20 µA
